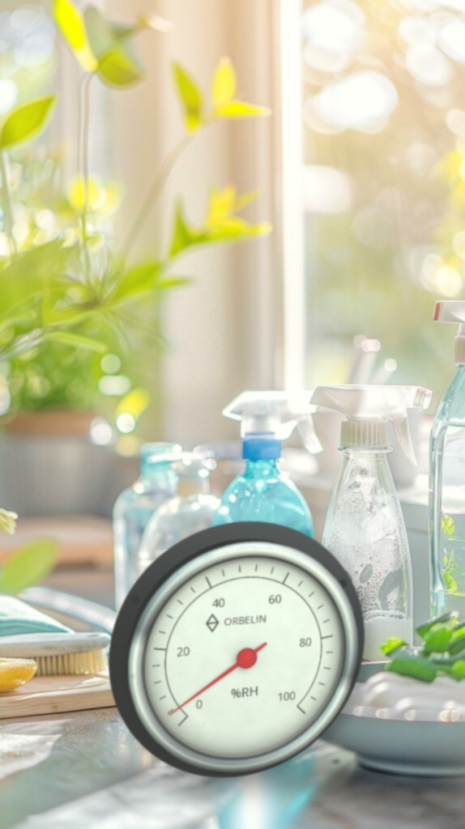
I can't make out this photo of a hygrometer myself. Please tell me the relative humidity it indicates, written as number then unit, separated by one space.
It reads 4 %
